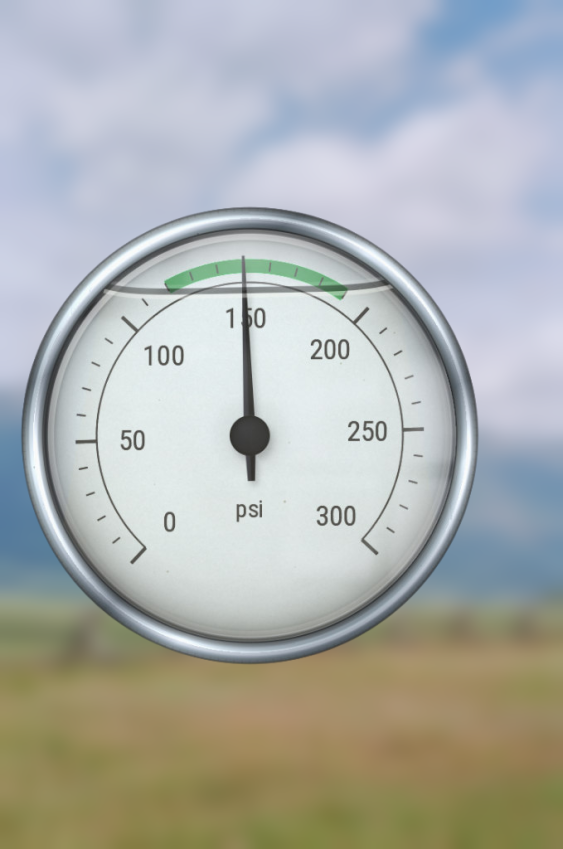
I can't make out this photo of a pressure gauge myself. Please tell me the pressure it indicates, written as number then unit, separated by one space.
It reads 150 psi
